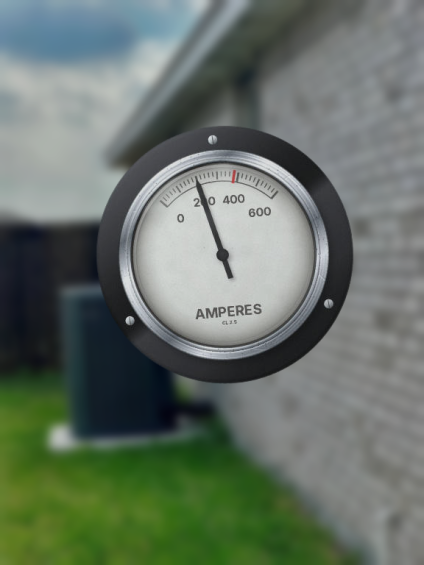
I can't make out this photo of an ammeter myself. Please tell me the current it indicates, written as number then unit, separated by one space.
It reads 200 A
